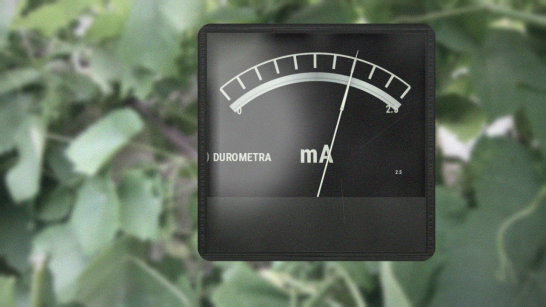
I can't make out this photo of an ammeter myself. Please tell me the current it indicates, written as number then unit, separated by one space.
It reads 1.75 mA
